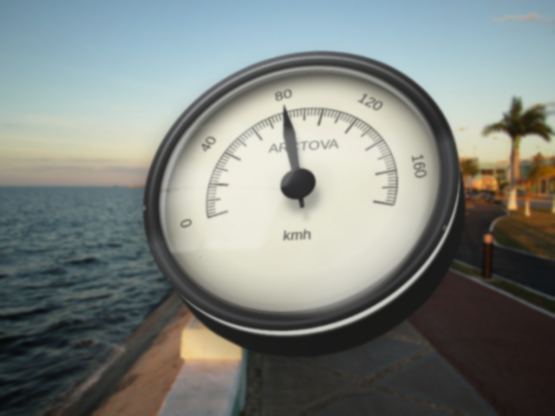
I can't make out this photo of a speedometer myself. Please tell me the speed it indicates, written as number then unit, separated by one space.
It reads 80 km/h
